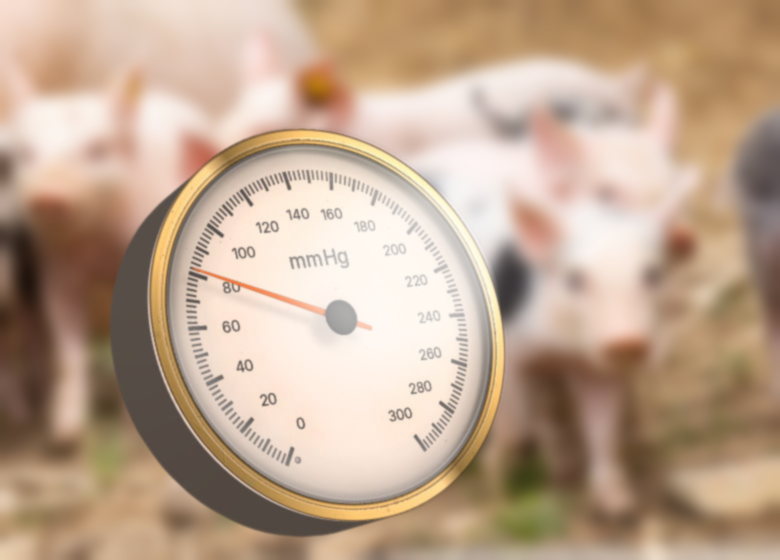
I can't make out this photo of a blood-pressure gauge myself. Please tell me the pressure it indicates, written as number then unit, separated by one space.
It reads 80 mmHg
